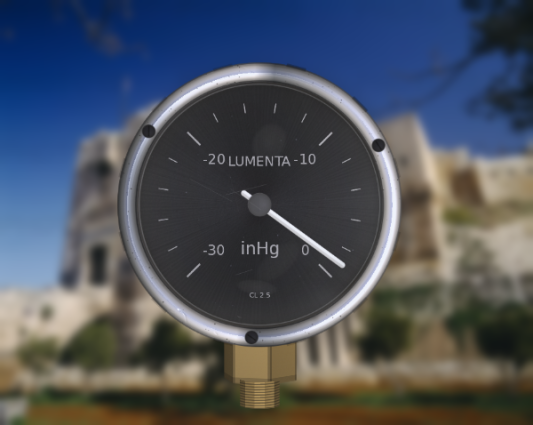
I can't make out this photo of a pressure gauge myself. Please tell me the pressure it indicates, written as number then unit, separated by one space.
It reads -1 inHg
